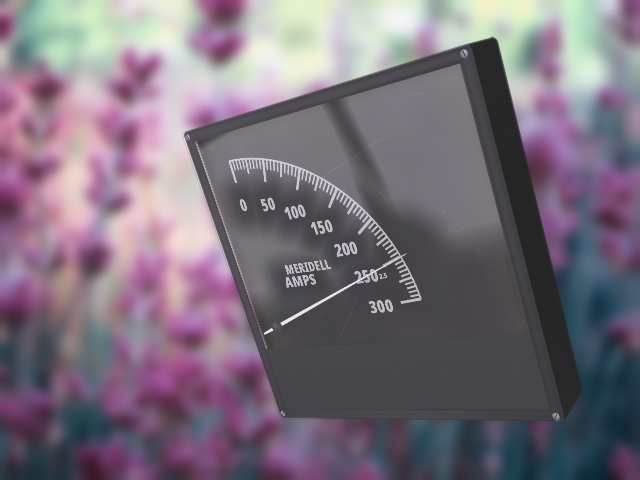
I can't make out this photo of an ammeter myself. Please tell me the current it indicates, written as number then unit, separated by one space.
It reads 250 A
